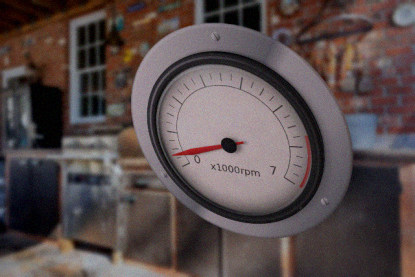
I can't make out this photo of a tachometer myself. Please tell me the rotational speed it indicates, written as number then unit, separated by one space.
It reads 375 rpm
